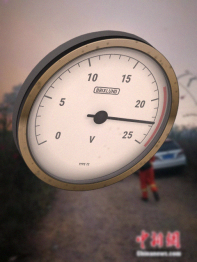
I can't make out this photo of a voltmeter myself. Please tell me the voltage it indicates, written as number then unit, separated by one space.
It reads 22.5 V
